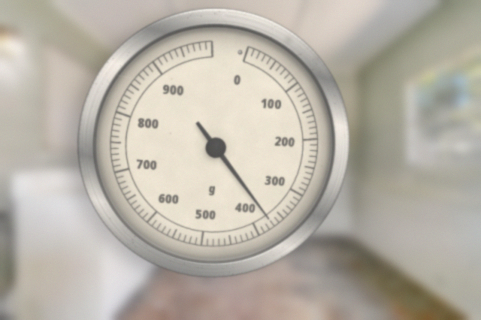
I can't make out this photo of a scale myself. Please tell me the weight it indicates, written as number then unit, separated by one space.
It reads 370 g
